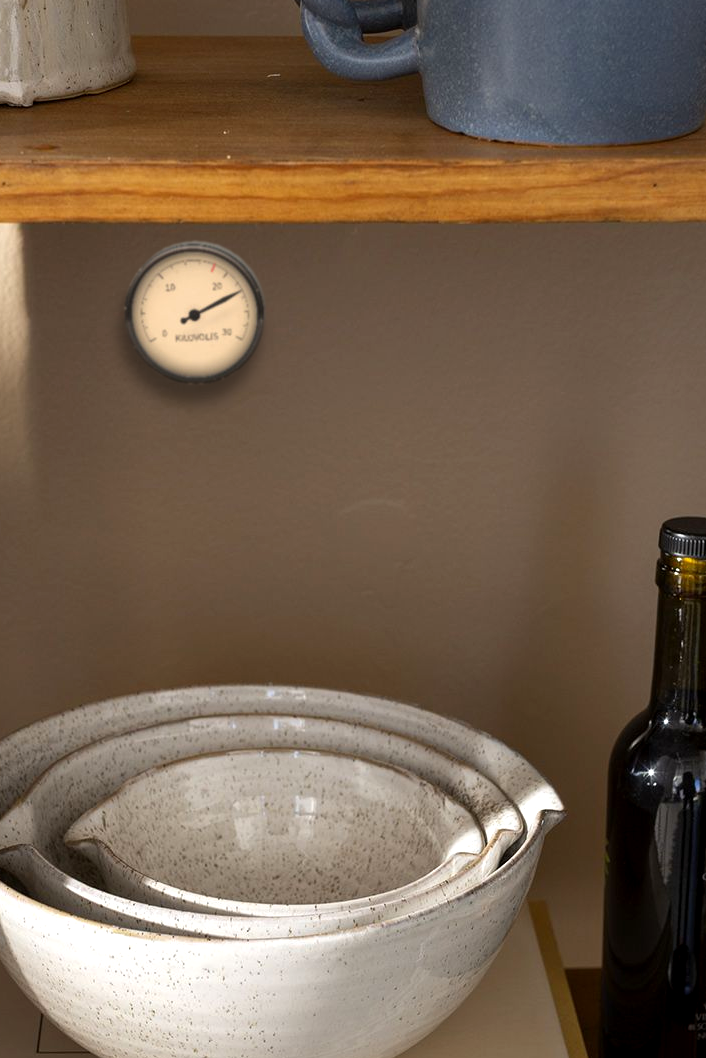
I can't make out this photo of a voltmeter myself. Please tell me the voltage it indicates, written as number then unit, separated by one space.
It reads 23 kV
